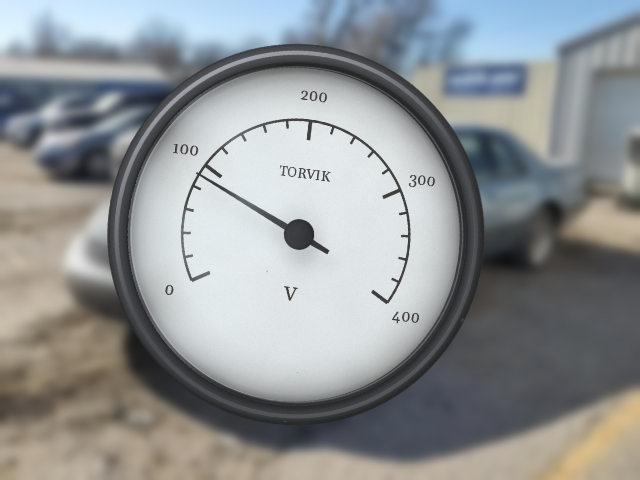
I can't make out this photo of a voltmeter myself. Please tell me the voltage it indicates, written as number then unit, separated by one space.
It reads 90 V
